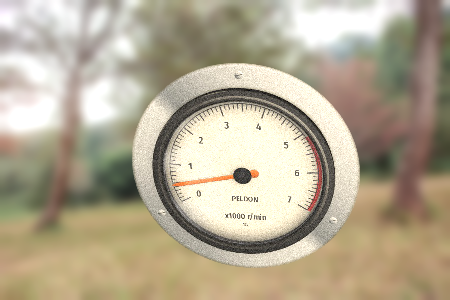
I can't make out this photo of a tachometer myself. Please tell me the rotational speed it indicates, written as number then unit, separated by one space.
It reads 500 rpm
